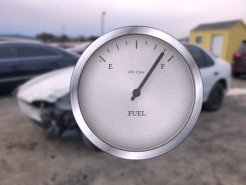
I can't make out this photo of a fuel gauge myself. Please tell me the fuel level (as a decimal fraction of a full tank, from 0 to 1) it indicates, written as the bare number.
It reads 0.875
